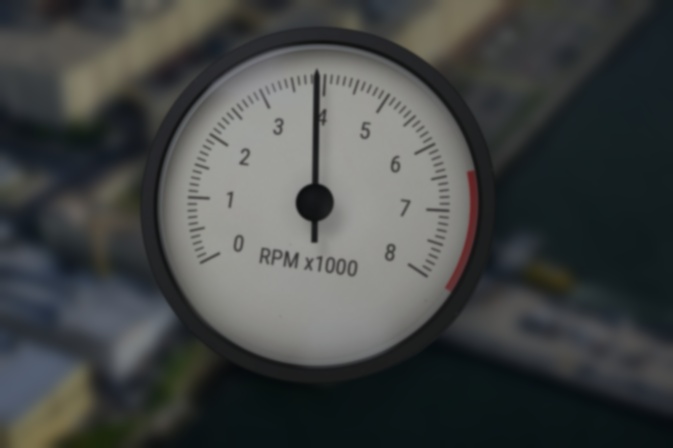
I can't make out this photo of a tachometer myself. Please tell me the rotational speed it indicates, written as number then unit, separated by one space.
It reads 3900 rpm
